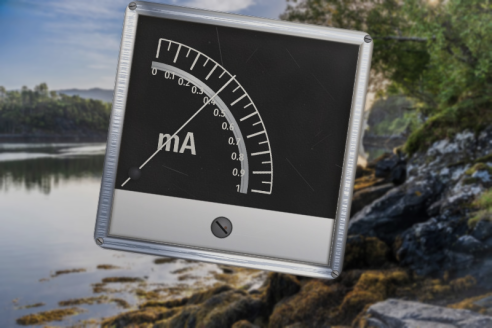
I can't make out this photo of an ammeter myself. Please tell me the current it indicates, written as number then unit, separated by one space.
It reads 0.4 mA
